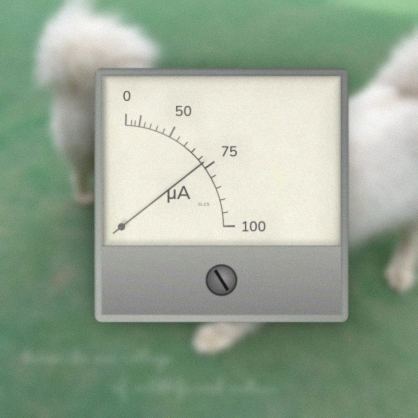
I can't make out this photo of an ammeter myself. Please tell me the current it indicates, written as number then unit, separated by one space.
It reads 72.5 µA
